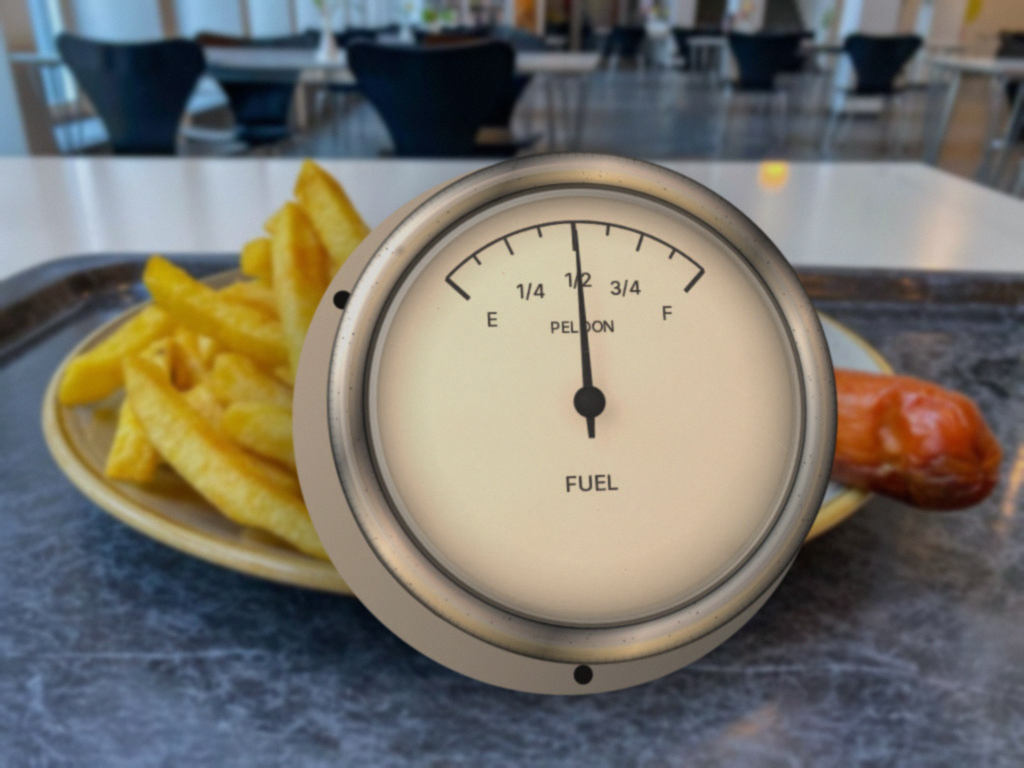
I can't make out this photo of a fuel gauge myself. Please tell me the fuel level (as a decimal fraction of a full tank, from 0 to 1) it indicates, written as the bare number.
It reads 0.5
